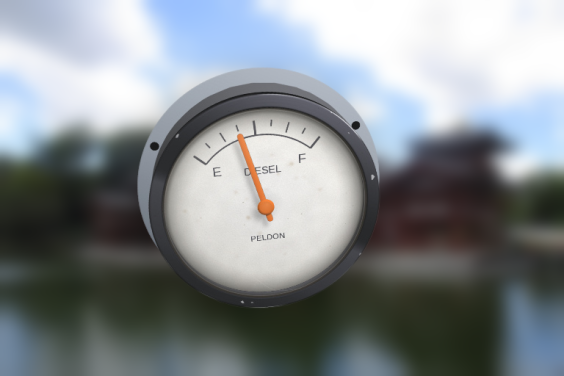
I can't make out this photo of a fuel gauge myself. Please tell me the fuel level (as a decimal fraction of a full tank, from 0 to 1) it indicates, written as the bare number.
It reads 0.375
